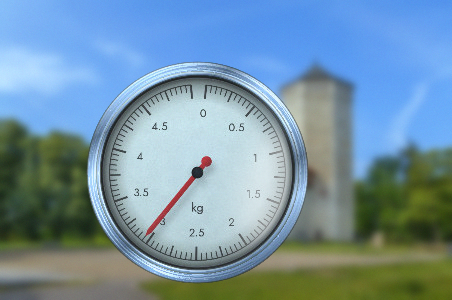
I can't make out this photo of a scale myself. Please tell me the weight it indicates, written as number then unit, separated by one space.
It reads 3.05 kg
